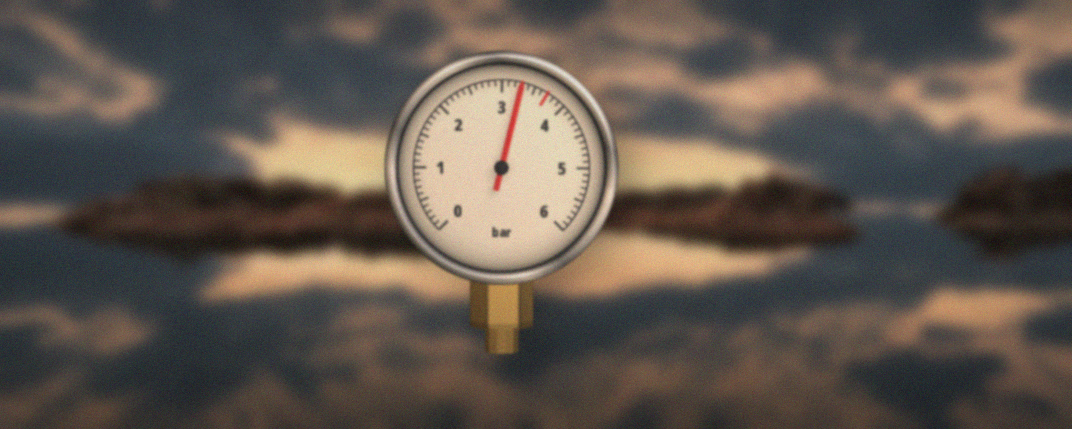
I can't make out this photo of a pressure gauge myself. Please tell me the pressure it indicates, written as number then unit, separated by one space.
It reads 3.3 bar
